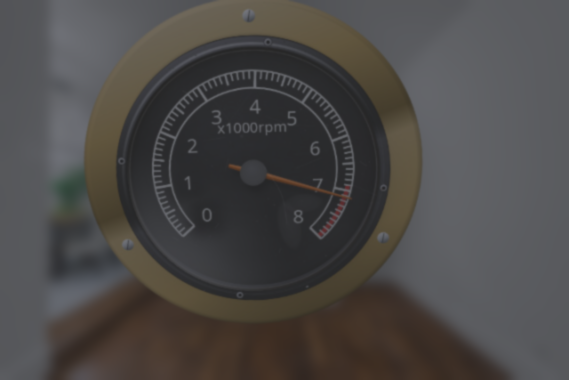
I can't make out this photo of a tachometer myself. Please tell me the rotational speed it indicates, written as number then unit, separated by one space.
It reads 7100 rpm
